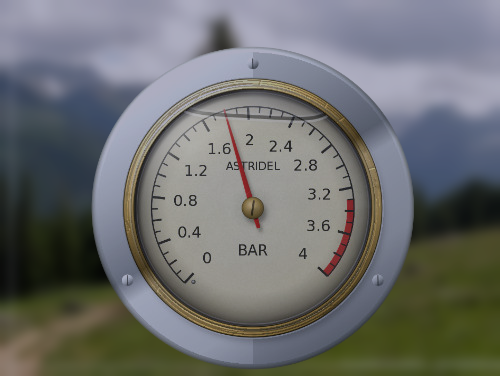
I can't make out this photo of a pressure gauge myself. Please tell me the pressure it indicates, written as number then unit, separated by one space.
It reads 1.8 bar
